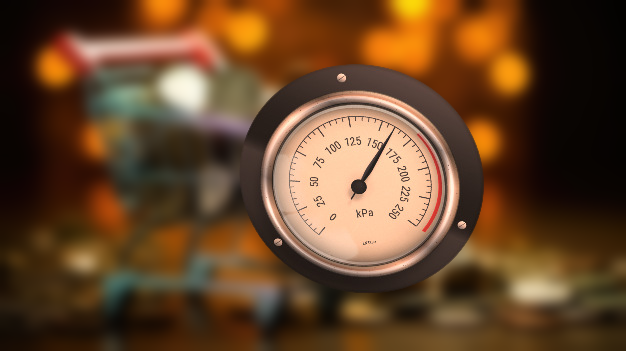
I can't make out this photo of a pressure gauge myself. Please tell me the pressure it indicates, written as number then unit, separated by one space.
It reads 160 kPa
